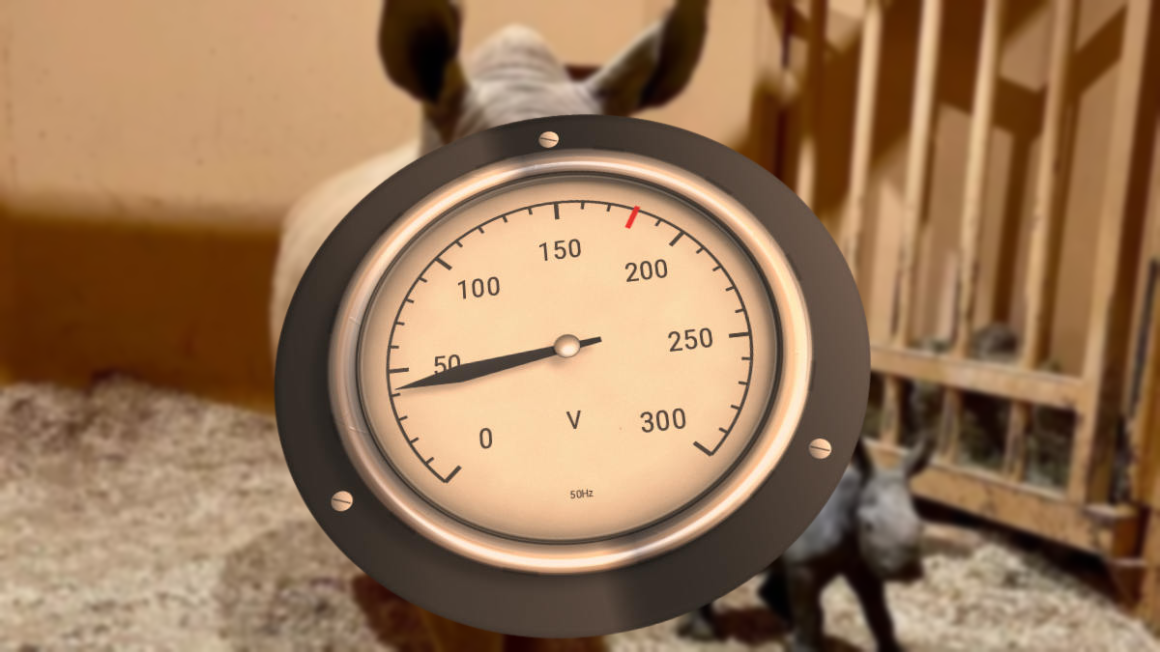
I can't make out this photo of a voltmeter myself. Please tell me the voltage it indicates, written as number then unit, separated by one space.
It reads 40 V
